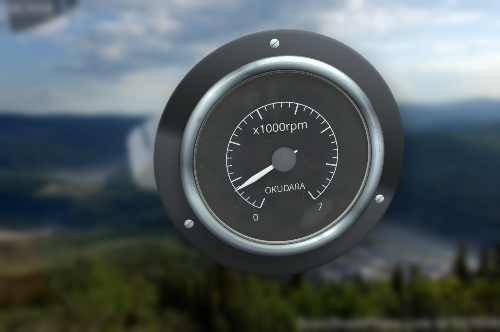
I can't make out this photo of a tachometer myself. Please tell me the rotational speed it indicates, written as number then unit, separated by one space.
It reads 800 rpm
